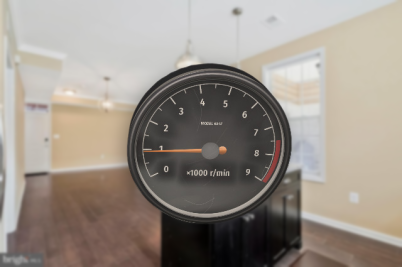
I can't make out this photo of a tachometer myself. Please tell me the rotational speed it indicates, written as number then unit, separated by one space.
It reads 1000 rpm
